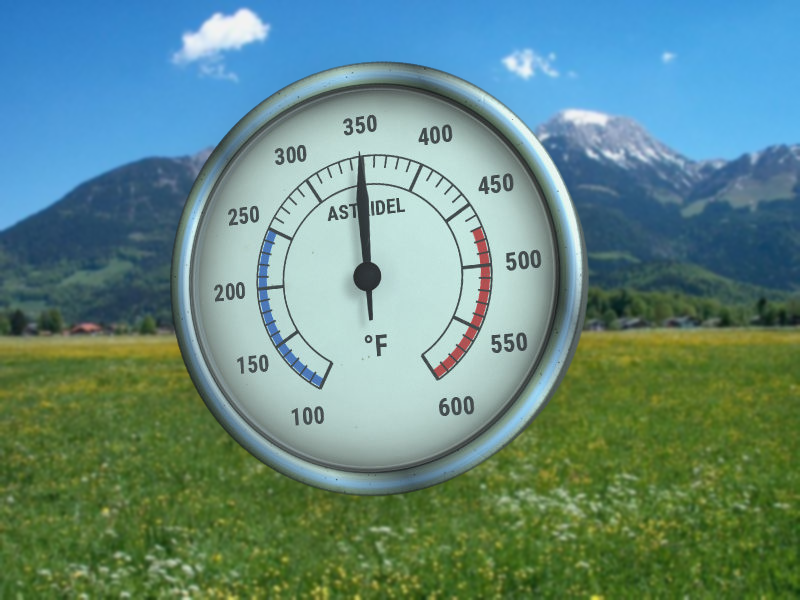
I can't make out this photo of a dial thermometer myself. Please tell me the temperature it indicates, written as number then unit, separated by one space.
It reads 350 °F
